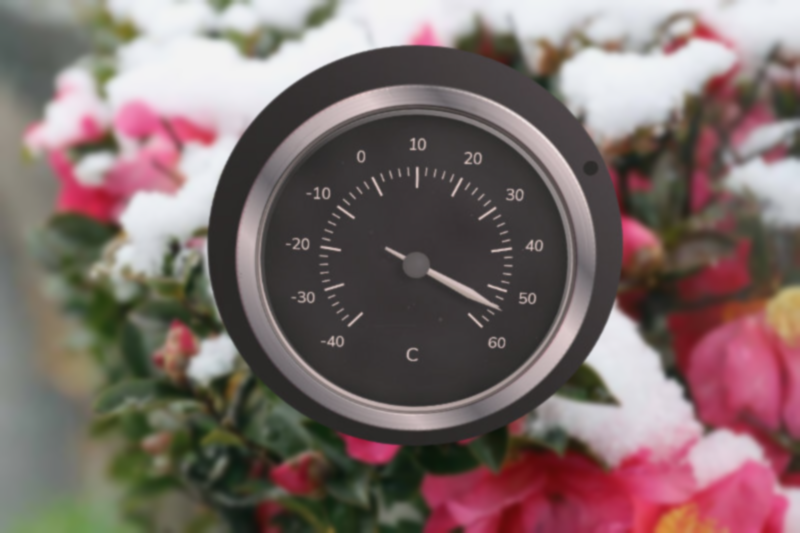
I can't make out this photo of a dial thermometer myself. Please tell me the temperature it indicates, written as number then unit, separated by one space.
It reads 54 °C
